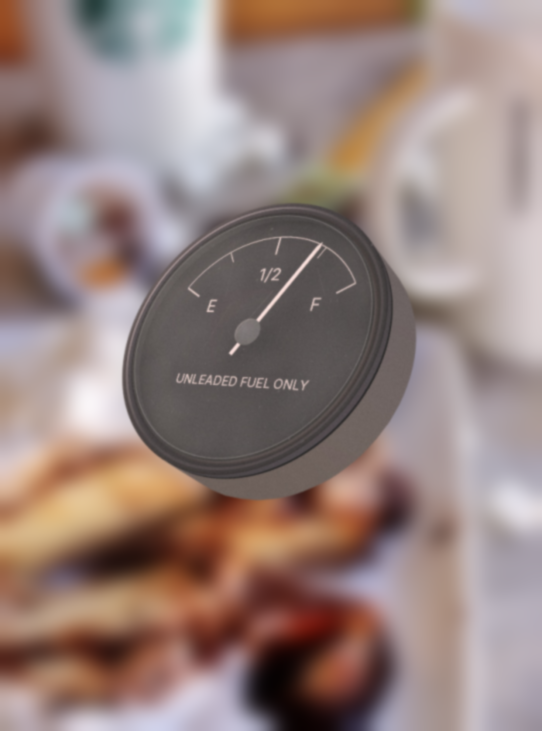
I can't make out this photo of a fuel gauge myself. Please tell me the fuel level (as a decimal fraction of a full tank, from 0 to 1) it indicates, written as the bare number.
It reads 0.75
